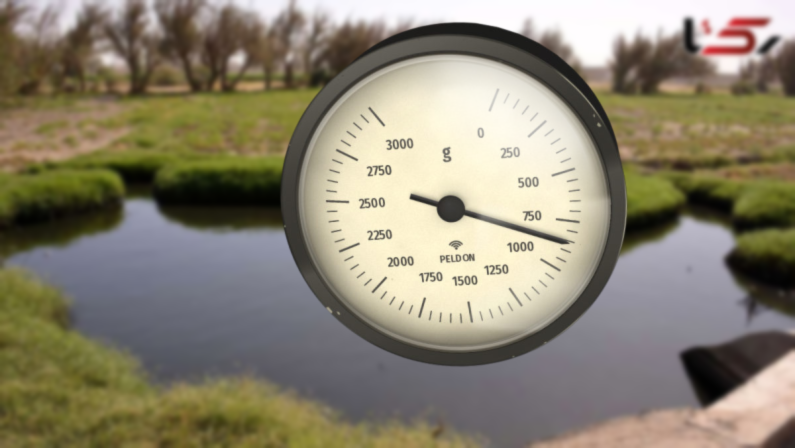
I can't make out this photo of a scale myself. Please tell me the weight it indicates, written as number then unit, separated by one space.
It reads 850 g
